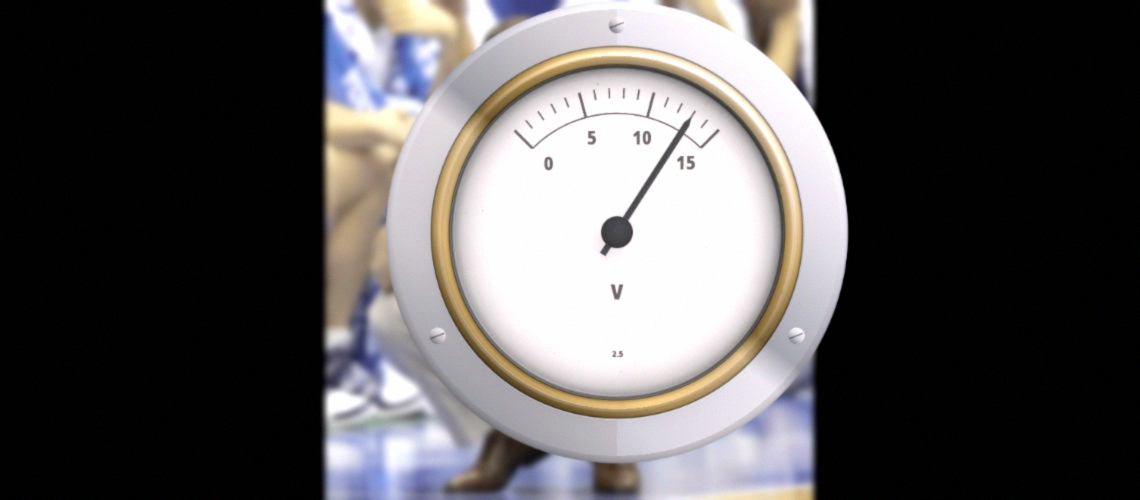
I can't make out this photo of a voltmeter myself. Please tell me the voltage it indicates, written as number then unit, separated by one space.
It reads 13 V
